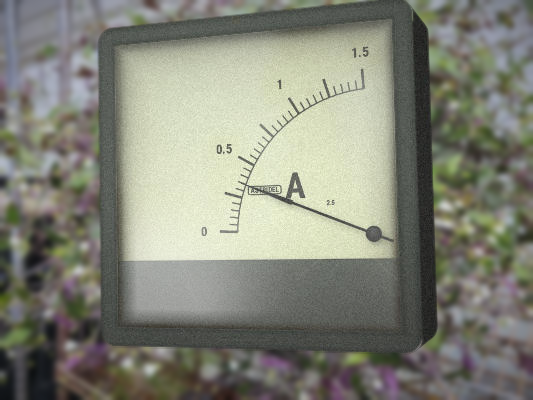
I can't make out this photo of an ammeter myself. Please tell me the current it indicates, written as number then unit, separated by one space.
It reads 0.35 A
